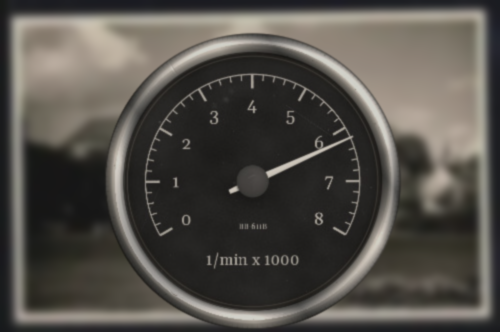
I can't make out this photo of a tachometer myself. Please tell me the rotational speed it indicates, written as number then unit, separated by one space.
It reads 6200 rpm
